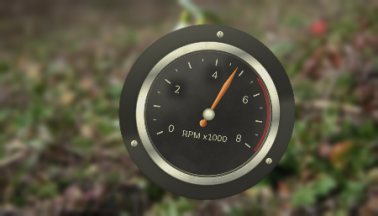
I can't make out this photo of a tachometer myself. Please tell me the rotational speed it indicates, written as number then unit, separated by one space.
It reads 4750 rpm
